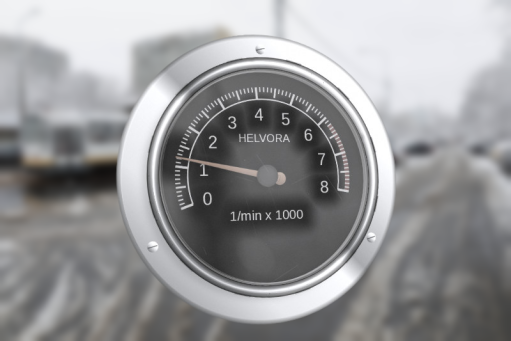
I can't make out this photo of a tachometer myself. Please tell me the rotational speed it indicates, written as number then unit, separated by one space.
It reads 1200 rpm
